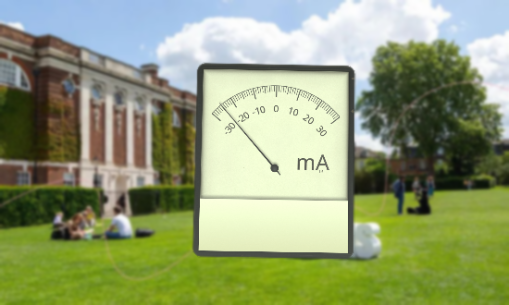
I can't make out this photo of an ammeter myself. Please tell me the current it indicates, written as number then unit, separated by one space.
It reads -25 mA
